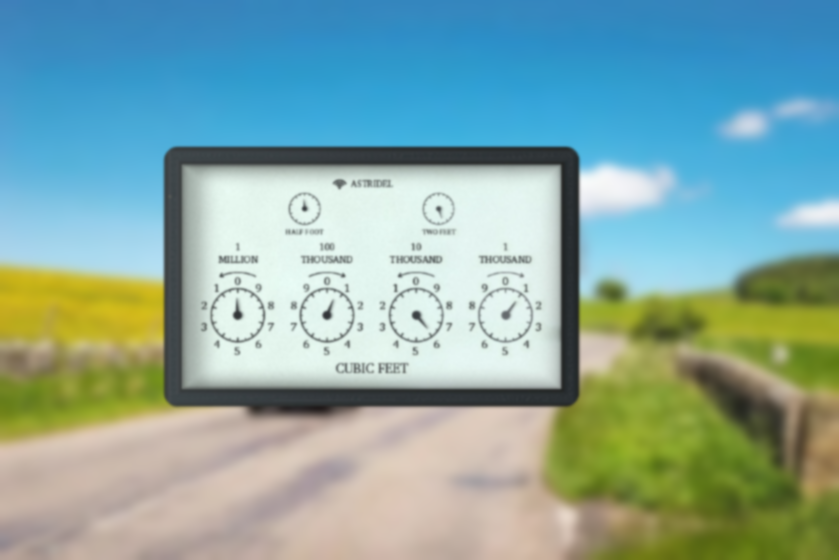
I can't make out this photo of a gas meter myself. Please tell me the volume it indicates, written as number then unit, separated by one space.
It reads 6100 ft³
